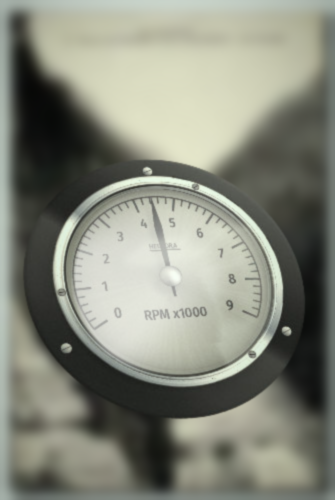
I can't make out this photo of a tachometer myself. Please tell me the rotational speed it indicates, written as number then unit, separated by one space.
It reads 4400 rpm
